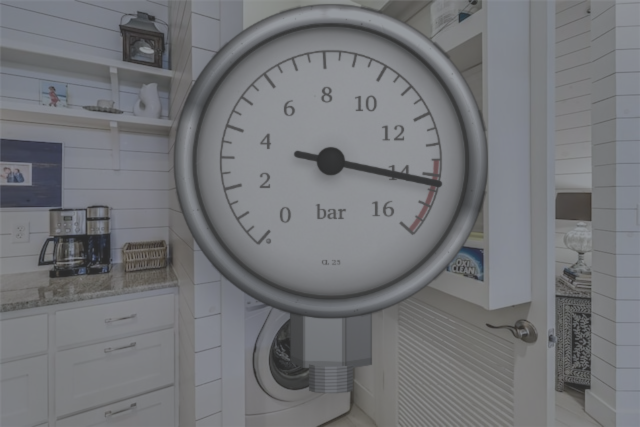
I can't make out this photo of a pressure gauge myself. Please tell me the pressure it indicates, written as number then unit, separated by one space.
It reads 14.25 bar
